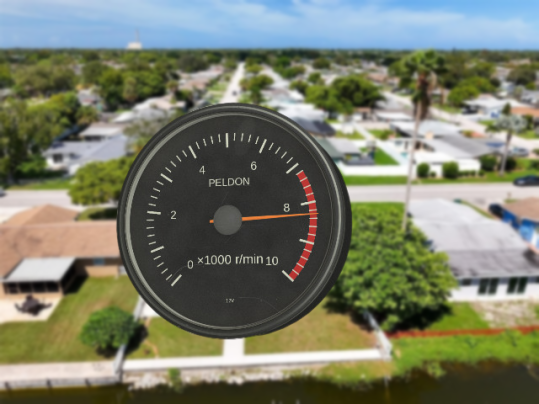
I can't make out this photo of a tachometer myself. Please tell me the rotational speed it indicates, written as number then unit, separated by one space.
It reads 8300 rpm
